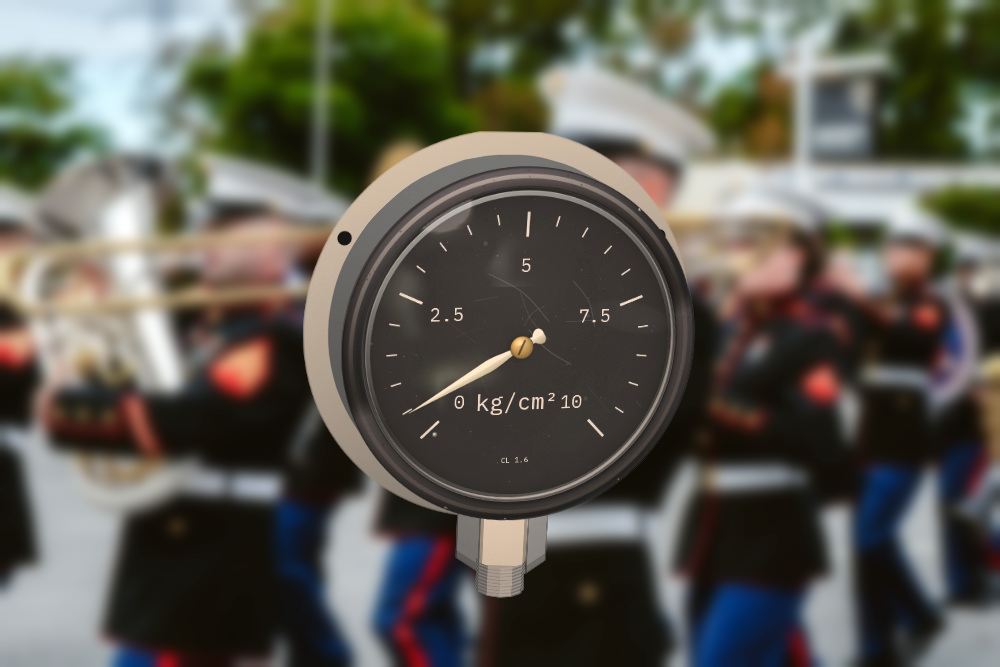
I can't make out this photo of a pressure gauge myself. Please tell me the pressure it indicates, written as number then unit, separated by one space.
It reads 0.5 kg/cm²
